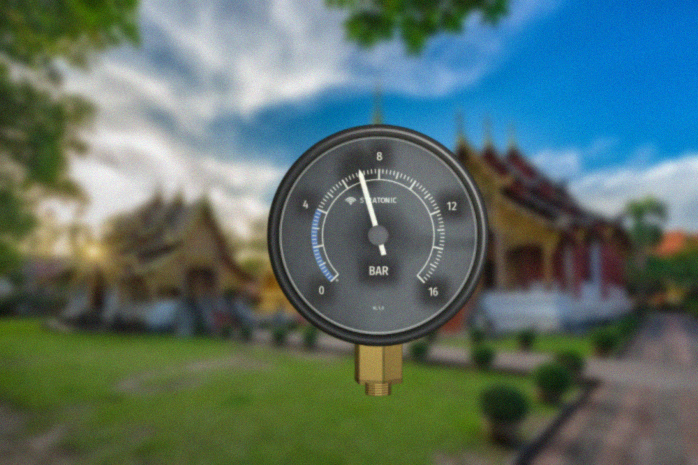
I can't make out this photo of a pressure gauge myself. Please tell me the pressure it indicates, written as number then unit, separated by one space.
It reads 7 bar
